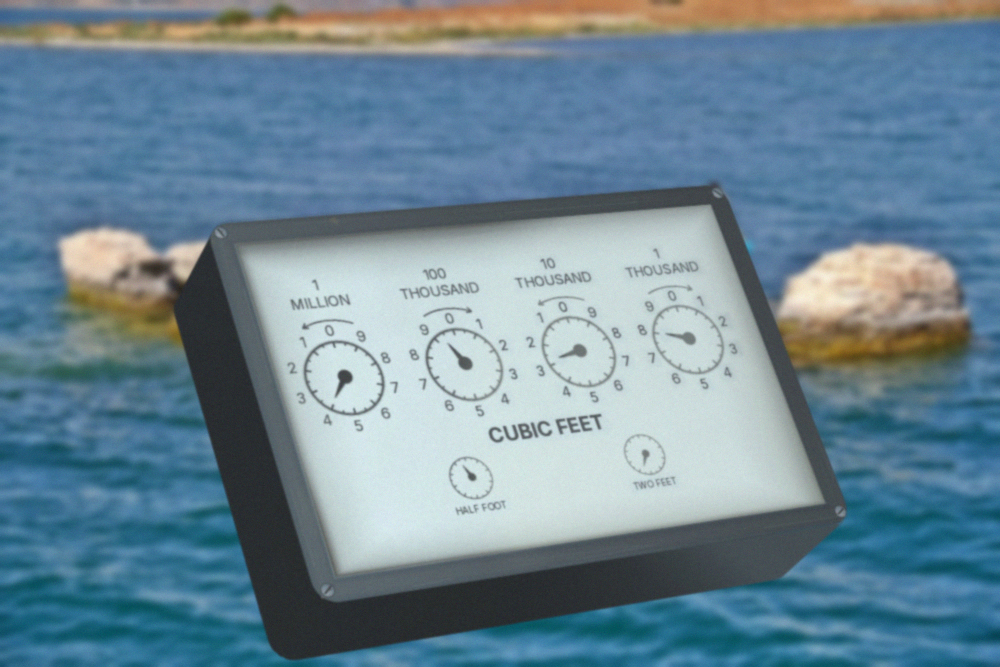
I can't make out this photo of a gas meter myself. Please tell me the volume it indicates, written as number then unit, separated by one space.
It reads 392800 ft³
